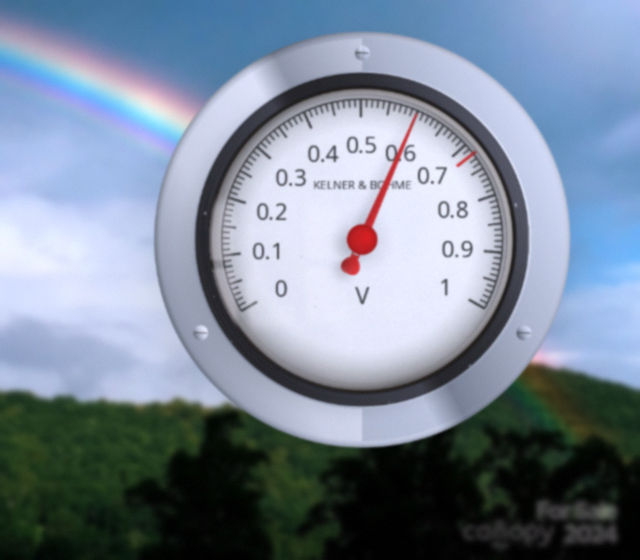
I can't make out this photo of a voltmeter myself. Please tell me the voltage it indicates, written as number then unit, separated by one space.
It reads 0.6 V
